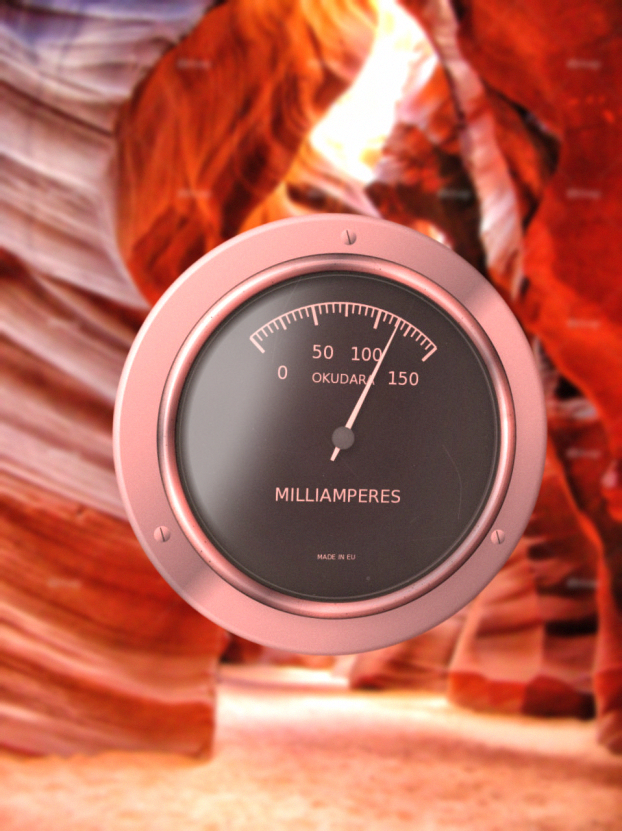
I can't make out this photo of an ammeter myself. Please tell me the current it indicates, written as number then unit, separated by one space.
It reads 115 mA
